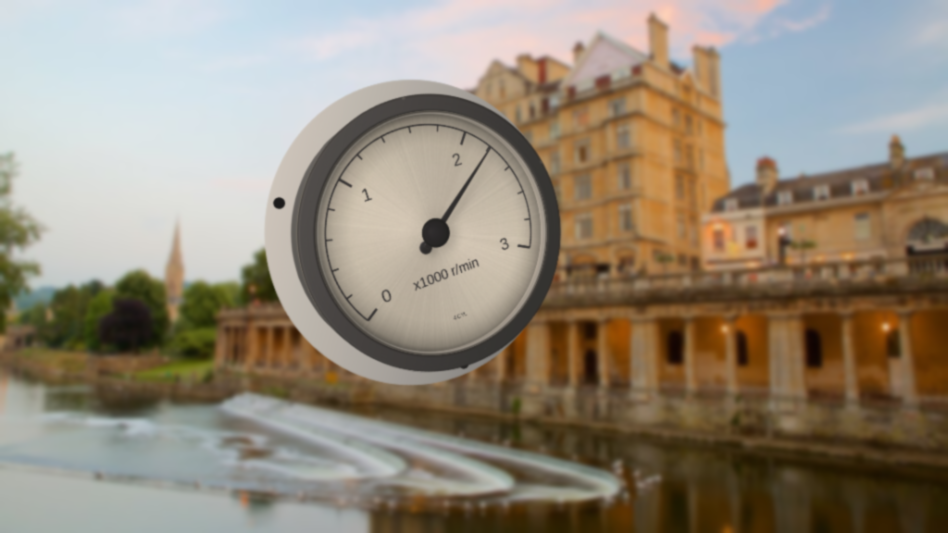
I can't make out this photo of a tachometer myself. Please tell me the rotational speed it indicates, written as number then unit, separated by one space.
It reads 2200 rpm
